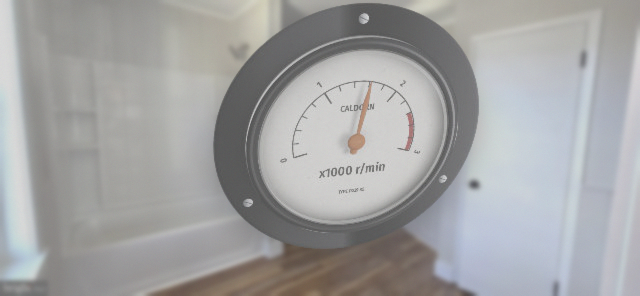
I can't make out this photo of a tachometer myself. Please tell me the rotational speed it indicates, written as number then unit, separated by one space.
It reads 1600 rpm
